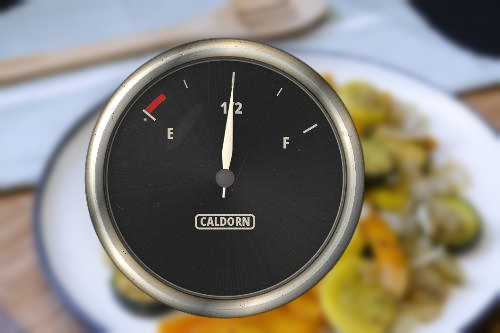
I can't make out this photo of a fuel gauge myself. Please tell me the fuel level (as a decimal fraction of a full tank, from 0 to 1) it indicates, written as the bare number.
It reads 0.5
